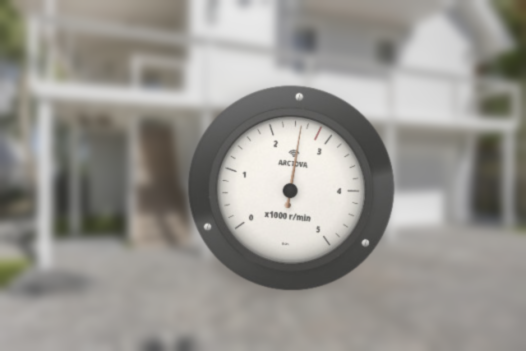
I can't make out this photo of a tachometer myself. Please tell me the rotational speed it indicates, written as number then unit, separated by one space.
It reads 2500 rpm
